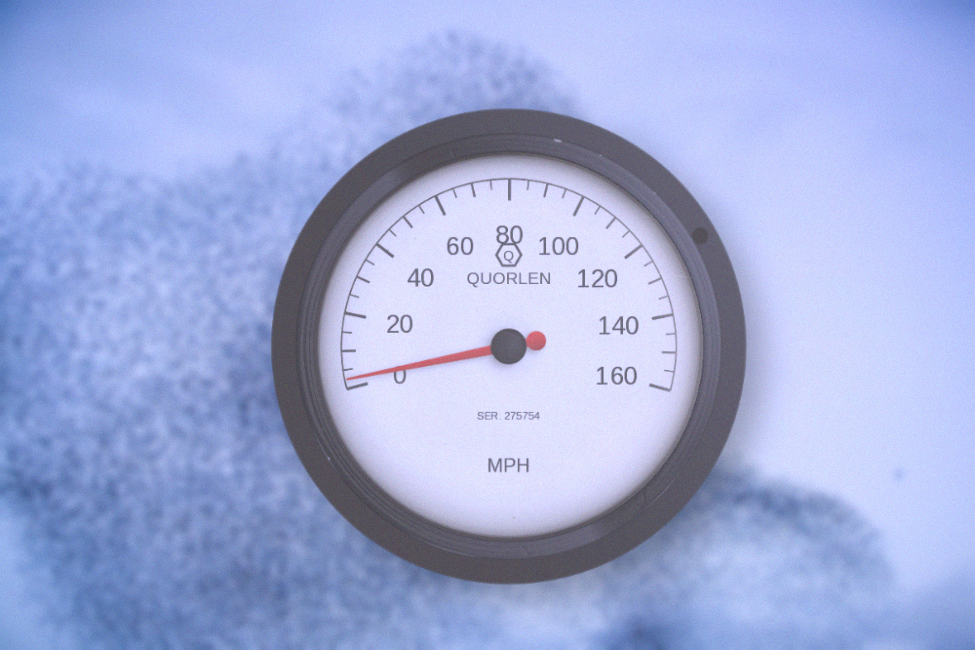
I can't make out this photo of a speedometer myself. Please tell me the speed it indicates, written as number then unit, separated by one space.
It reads 2.5 mph
